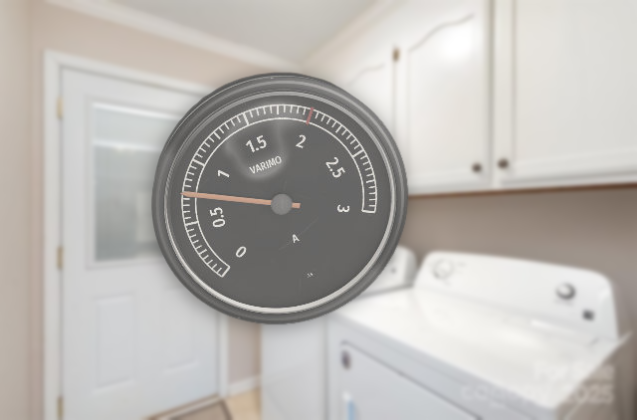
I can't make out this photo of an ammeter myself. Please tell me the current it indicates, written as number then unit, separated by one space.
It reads 0.75 A
